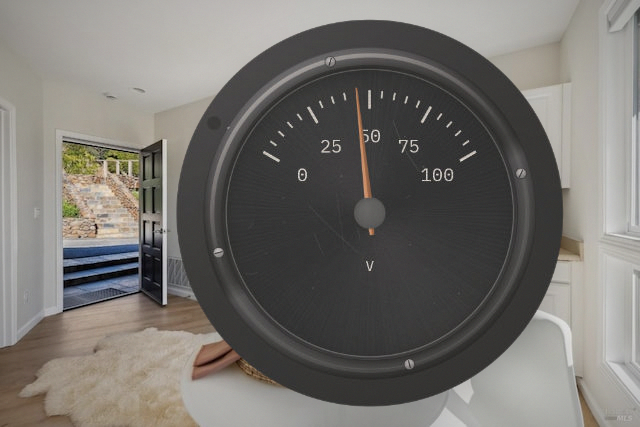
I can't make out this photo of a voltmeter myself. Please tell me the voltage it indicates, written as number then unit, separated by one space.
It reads 45 V
